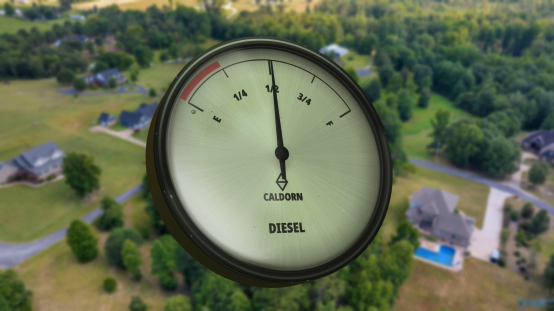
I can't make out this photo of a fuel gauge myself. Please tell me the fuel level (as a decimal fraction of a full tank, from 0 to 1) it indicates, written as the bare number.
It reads 0.5
